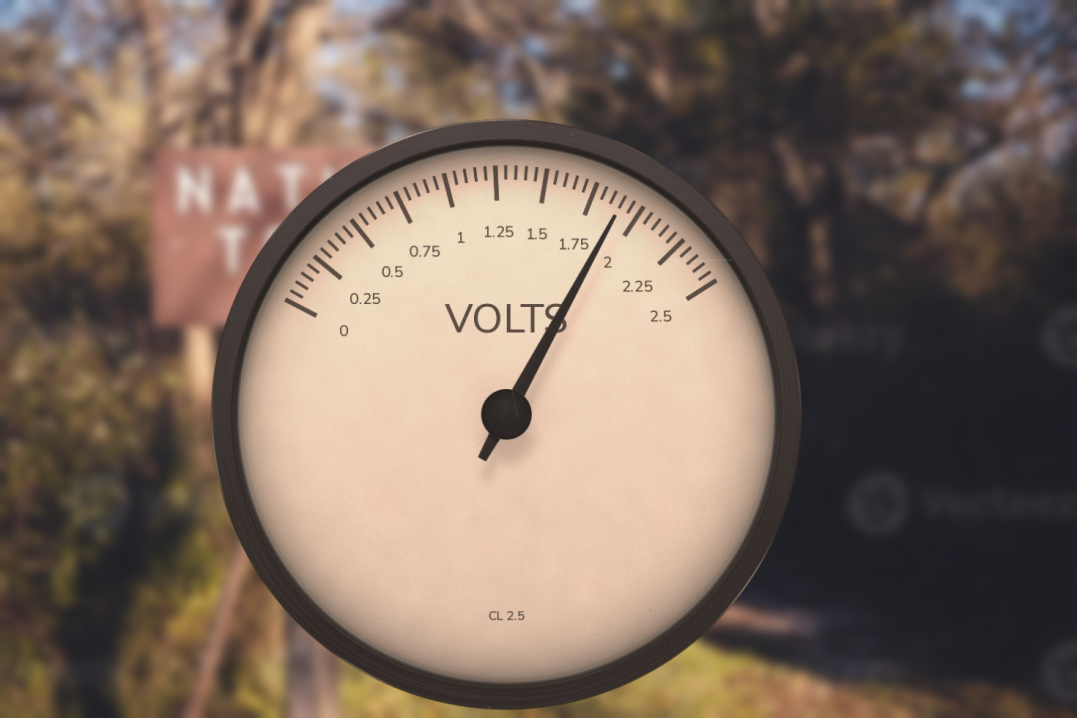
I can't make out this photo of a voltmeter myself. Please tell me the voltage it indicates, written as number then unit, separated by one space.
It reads 1.9 V
